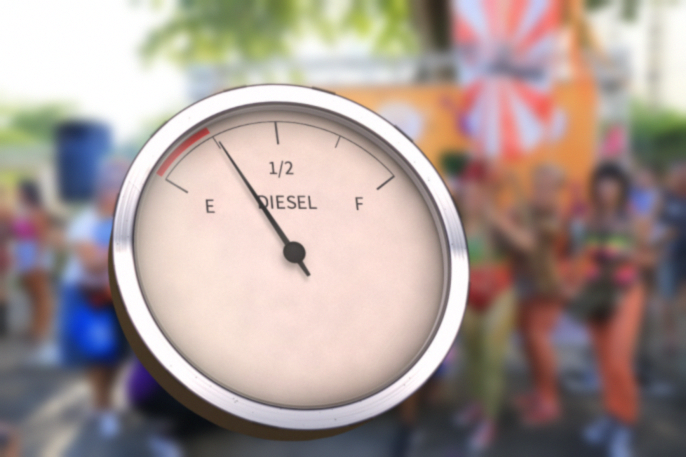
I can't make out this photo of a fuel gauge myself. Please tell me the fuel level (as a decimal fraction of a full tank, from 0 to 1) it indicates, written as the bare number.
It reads 0.25
